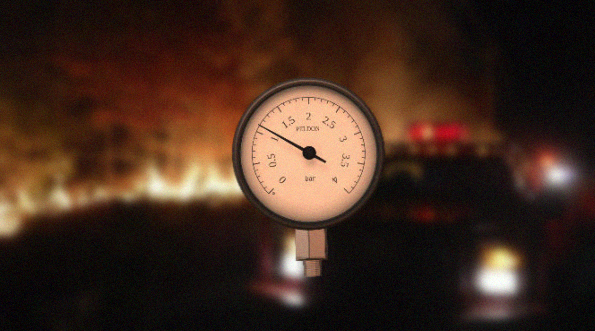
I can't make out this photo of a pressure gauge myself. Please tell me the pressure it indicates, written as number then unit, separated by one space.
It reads 1.1 bar
